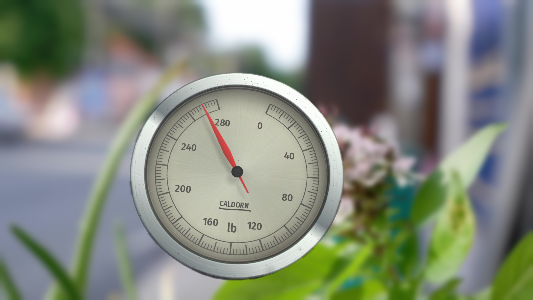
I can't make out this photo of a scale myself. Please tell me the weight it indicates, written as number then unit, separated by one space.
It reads 270 lb
